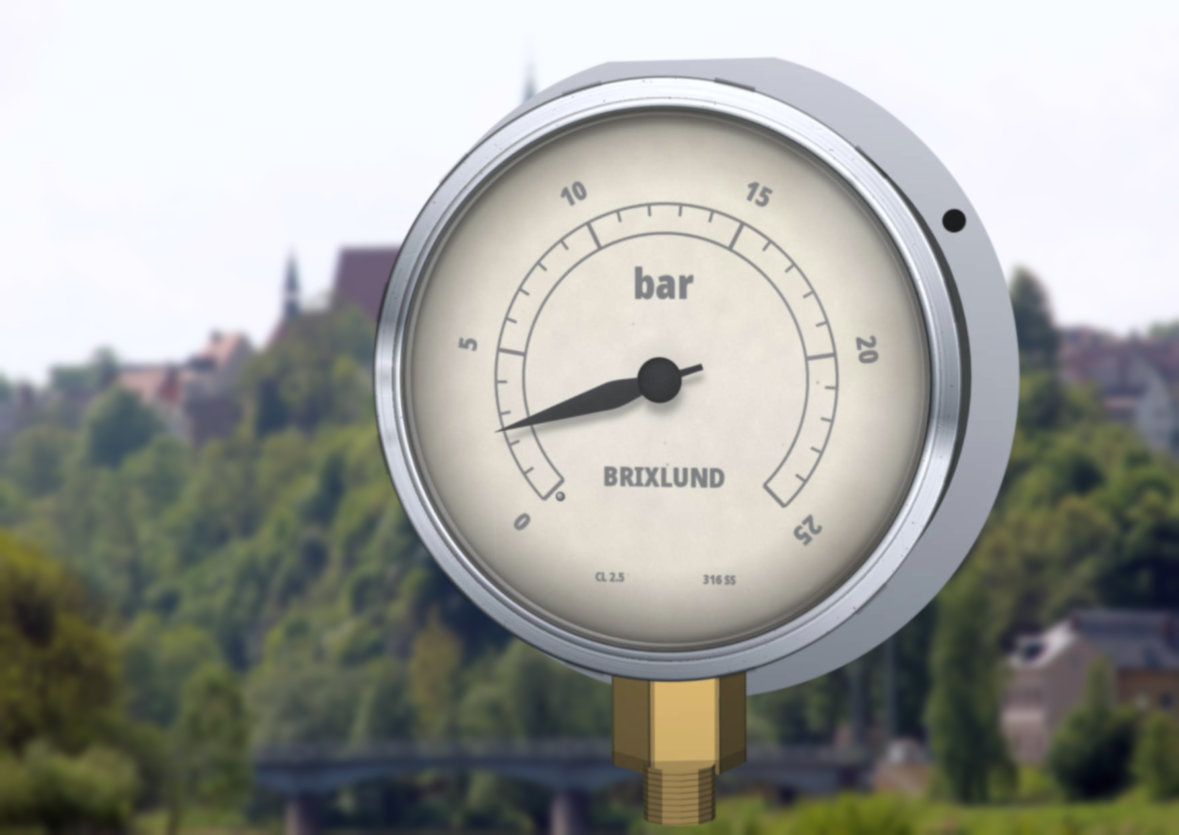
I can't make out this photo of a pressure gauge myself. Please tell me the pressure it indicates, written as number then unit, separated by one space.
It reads 2.5 bar
